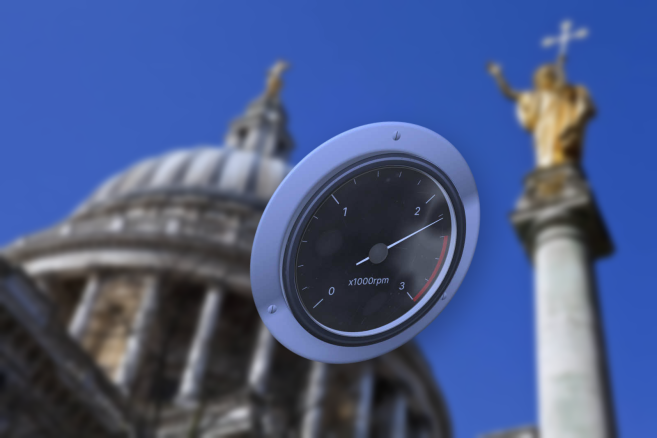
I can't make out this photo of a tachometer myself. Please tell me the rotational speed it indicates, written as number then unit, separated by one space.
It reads 2200 rpm
